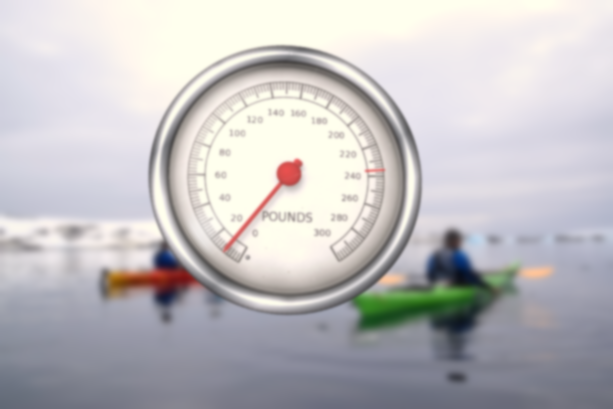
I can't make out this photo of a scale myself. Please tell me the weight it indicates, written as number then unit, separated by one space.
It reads 10 lb
